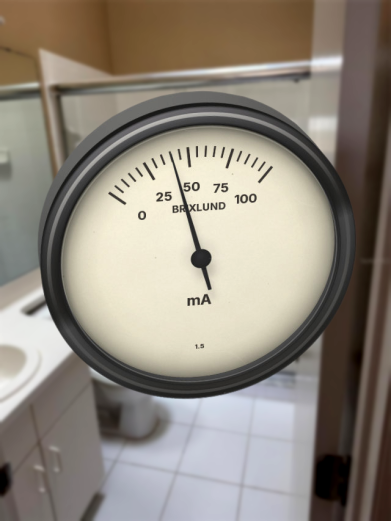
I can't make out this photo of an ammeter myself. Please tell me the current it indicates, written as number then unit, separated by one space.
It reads 40 mA
